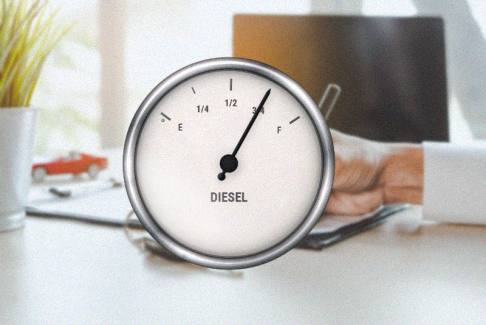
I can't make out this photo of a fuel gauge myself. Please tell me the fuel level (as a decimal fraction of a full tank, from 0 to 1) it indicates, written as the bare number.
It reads 0.75
